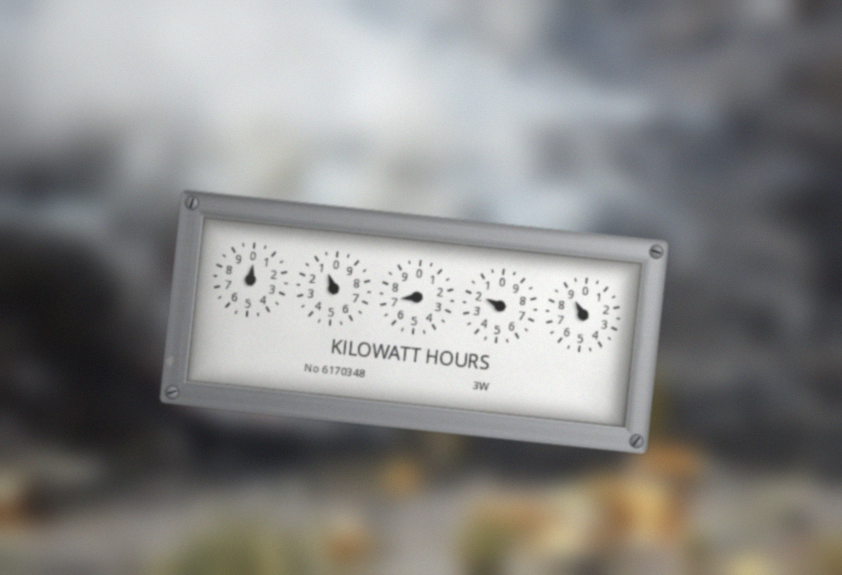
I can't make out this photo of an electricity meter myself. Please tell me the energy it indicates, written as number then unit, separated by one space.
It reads 719 kWh
